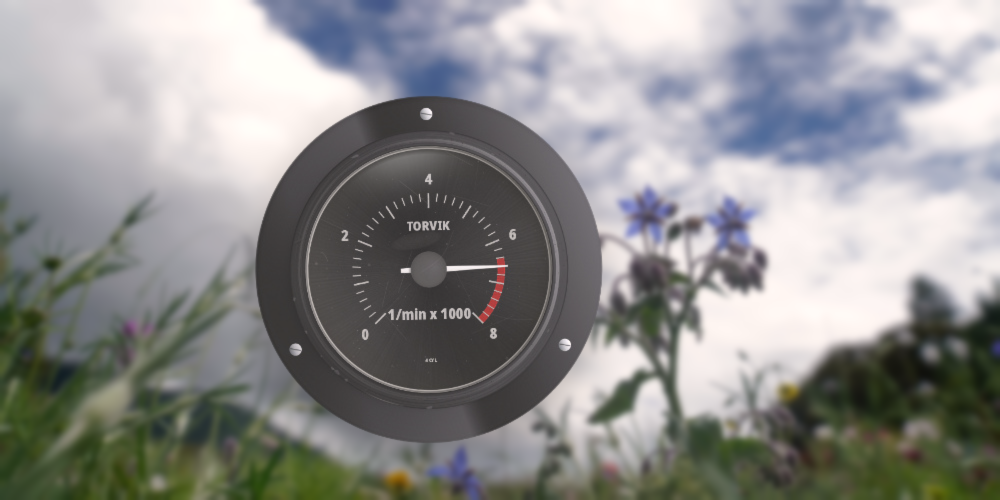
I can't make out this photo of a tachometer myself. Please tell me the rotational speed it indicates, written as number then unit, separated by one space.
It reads 6600 rpm
